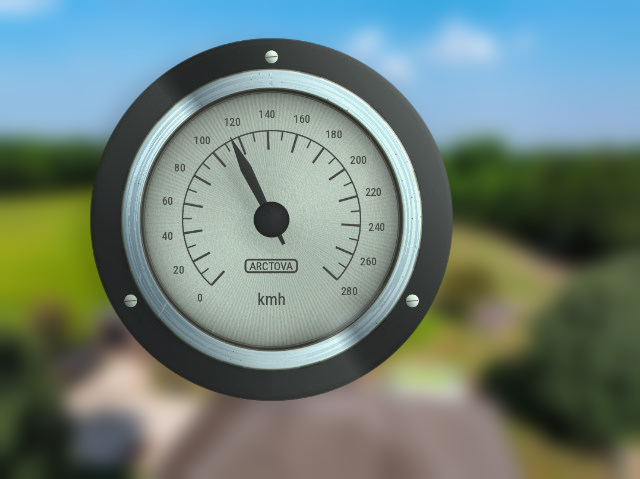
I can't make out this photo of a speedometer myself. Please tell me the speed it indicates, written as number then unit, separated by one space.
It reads 115 km/h
